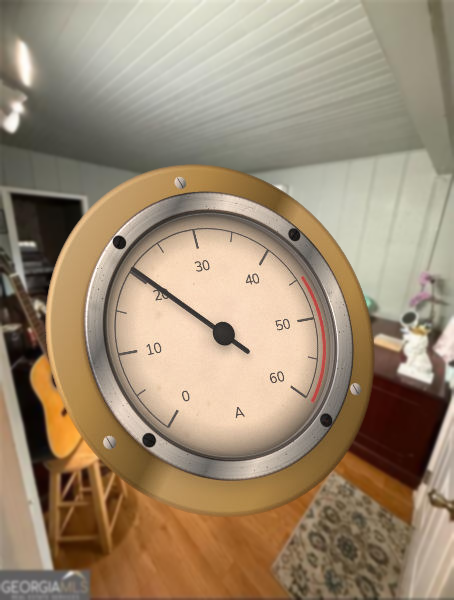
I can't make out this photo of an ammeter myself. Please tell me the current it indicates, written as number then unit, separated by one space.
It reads 20 A
